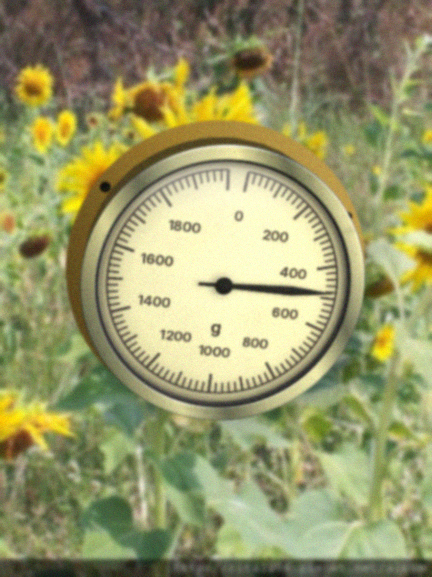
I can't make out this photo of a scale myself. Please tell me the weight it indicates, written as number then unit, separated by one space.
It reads 480 g
